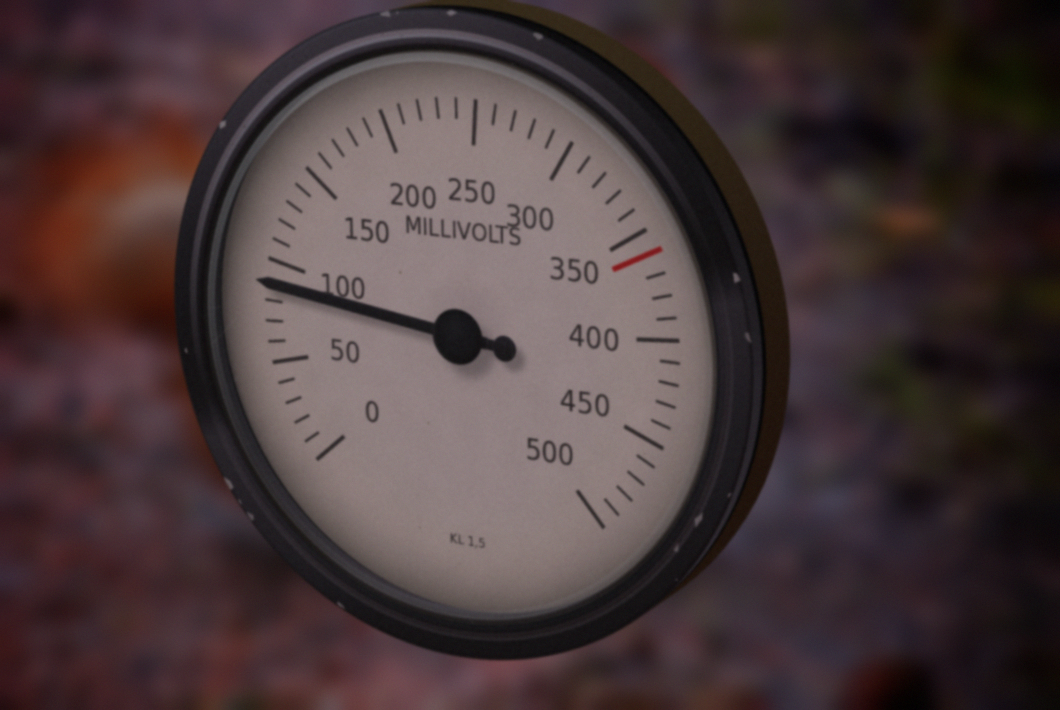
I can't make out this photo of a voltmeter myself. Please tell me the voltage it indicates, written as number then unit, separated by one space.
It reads 90 mV
